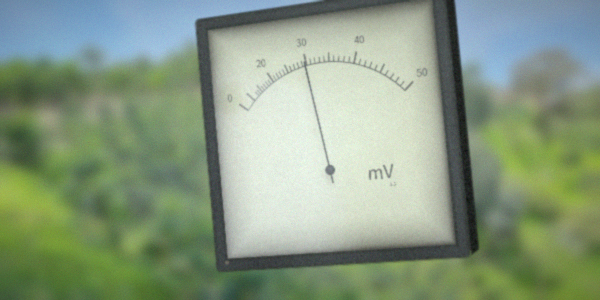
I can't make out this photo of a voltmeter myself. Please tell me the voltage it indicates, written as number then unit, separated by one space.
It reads 30 mV
